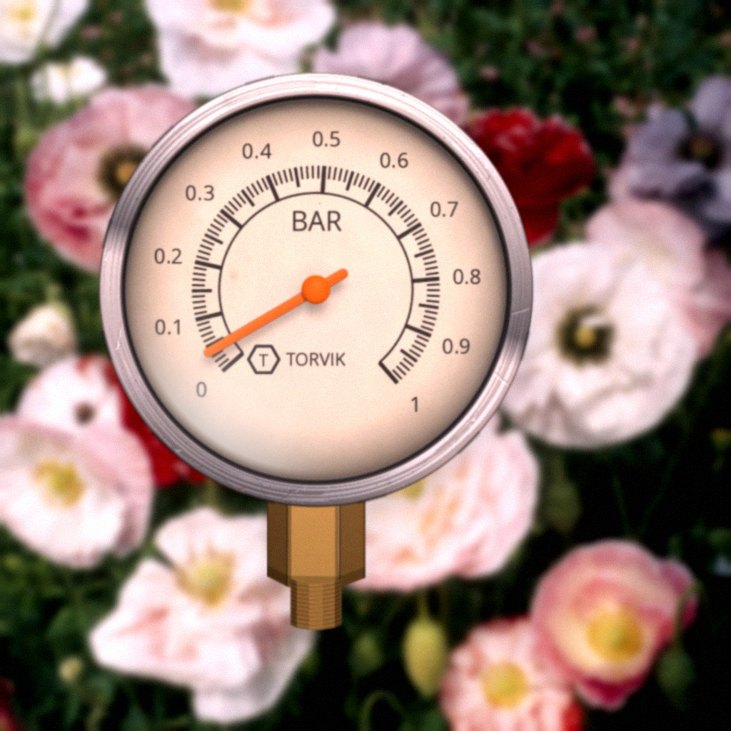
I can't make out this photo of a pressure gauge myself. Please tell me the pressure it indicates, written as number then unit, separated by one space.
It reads 0.04 bar
